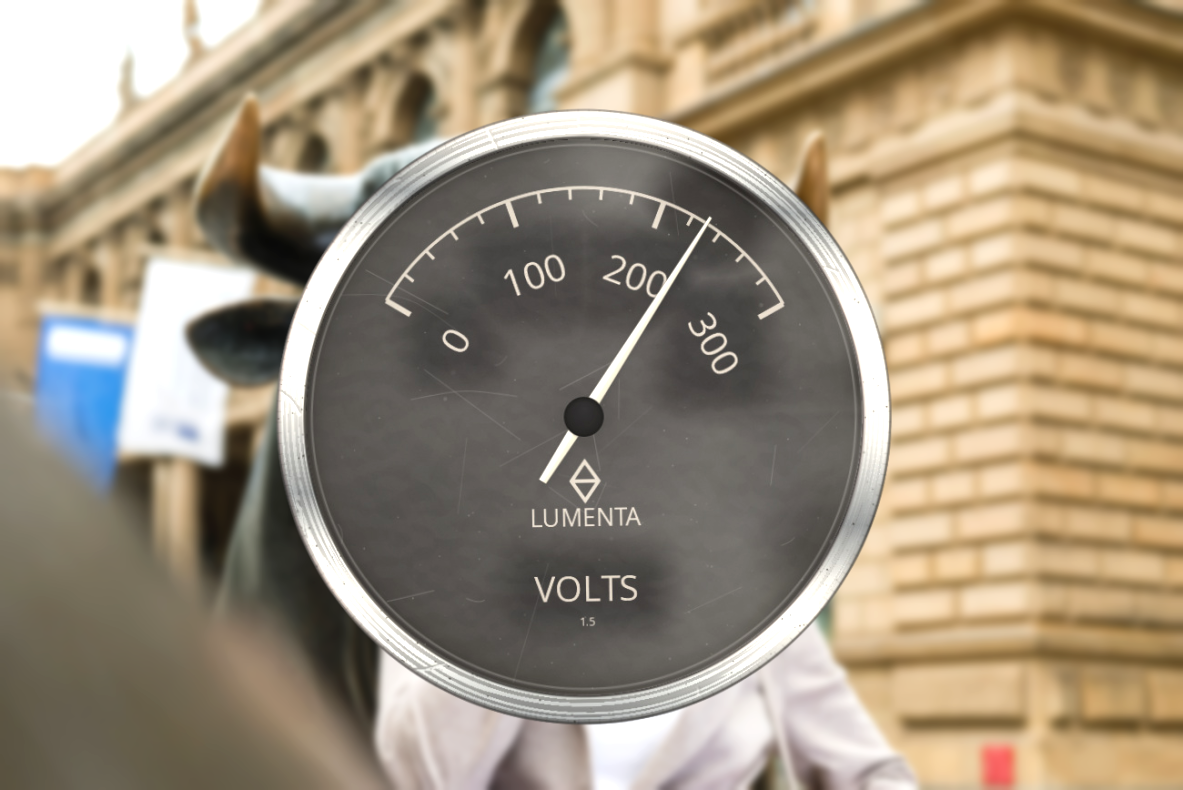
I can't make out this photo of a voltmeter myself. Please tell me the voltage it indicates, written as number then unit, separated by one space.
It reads 230 V
